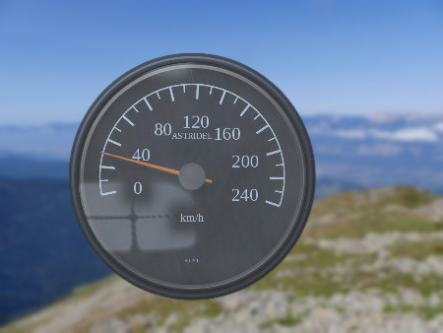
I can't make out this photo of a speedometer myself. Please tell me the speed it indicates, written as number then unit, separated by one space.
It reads 30 km/h
